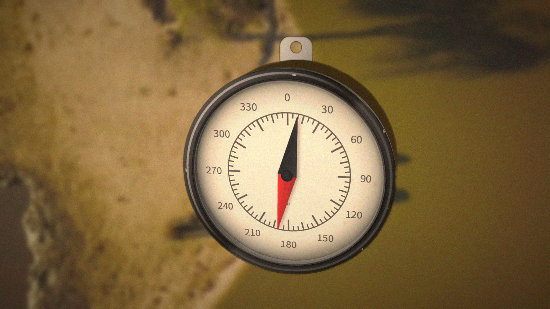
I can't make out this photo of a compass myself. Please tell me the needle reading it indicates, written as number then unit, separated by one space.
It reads 190 °
